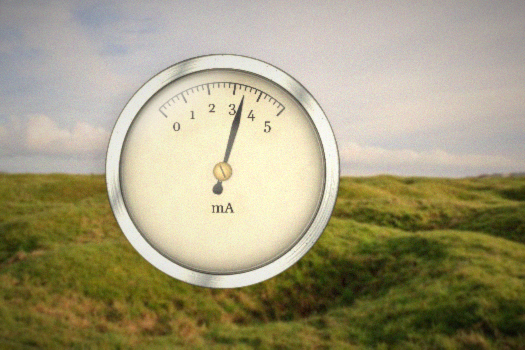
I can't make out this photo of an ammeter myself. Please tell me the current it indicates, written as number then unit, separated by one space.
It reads 3.4 mA
